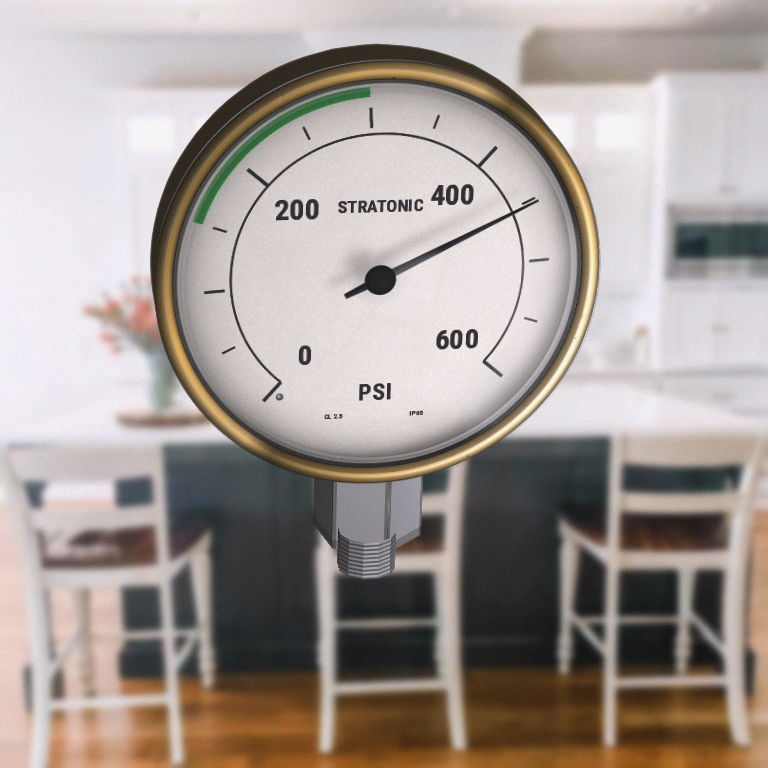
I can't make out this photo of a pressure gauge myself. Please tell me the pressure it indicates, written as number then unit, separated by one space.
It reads 450 psi
